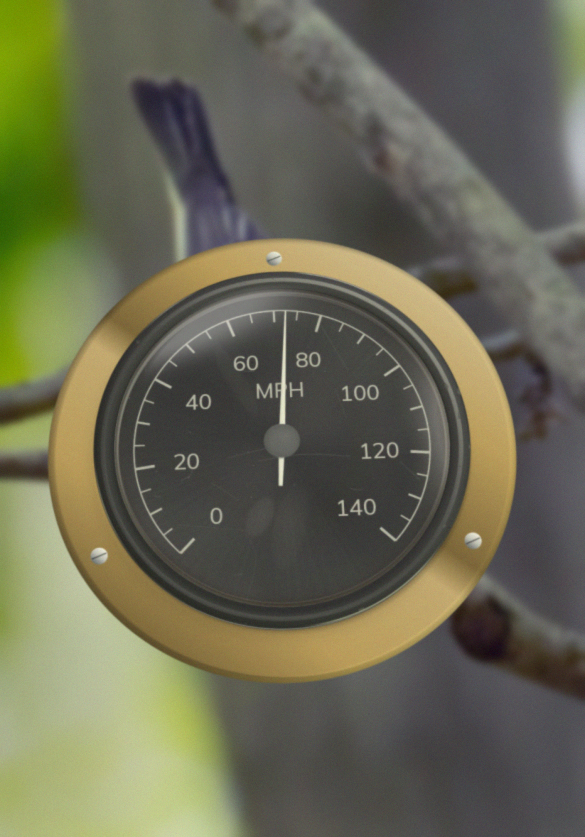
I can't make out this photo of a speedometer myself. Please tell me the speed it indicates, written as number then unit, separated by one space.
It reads 72.5 mph
